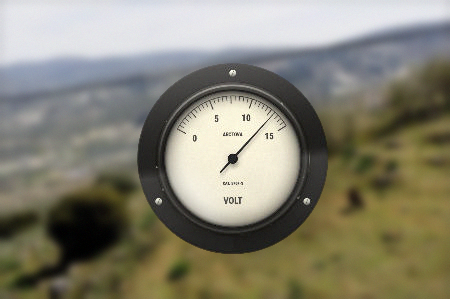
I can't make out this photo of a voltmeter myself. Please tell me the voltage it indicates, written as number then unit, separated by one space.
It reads 13 V
